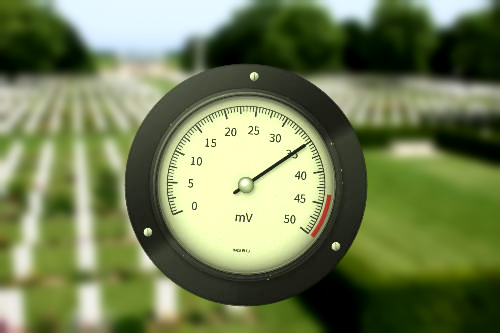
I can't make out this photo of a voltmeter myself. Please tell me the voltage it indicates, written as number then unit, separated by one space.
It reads 35 mV
